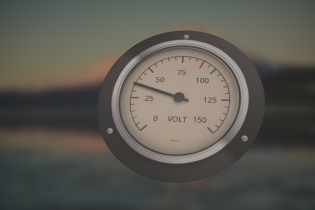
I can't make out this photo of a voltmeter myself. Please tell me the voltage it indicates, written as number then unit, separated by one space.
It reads 35 V
